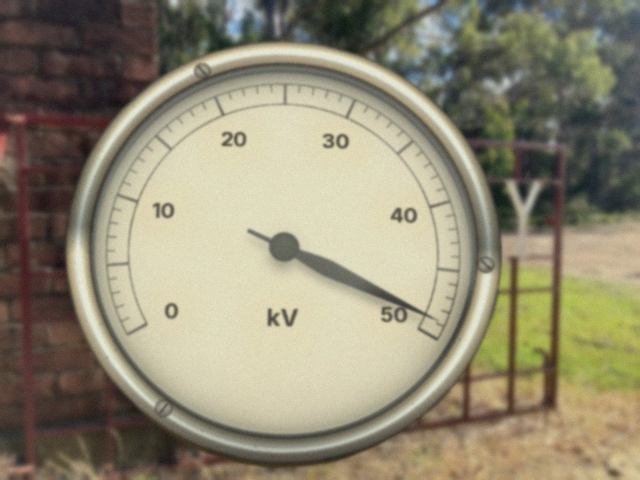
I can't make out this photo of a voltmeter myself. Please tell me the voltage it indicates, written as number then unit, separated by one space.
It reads 49 kV
